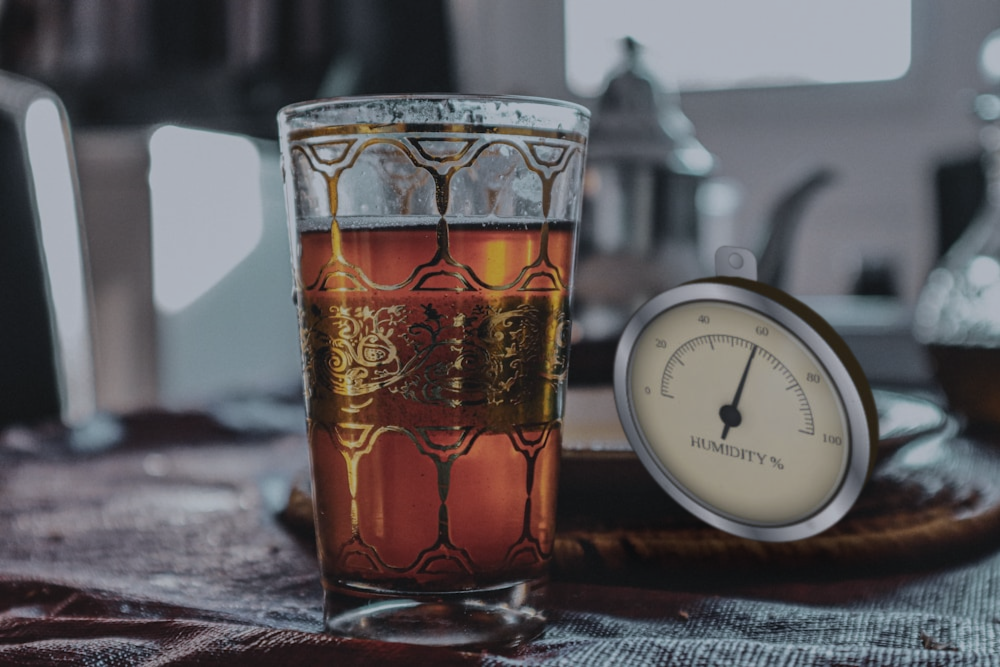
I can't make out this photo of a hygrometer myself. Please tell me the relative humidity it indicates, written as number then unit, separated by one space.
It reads 60 %
